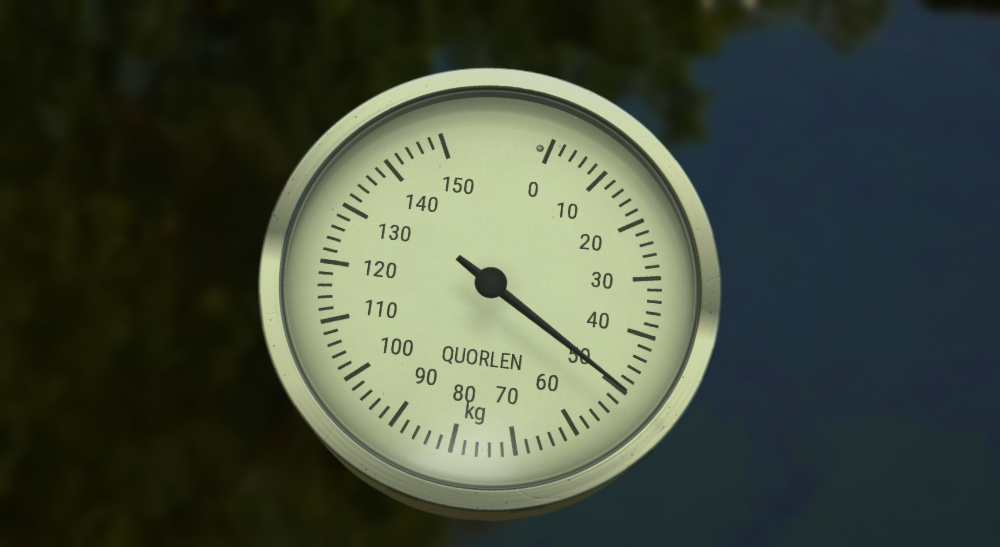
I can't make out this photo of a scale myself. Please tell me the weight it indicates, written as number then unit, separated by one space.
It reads 50 kg
